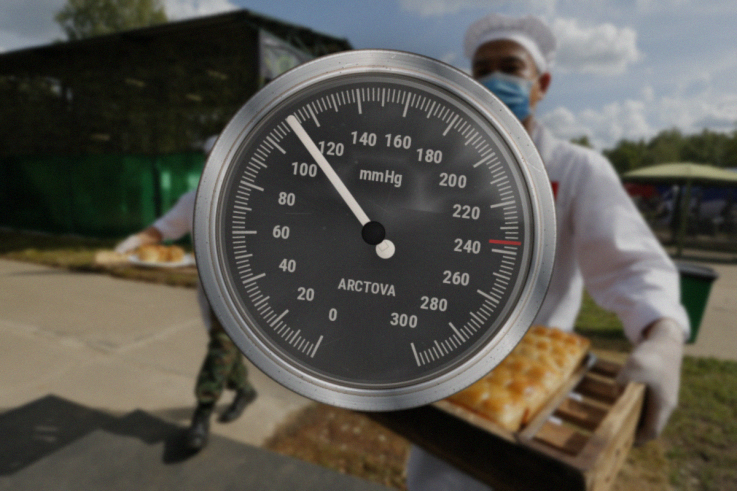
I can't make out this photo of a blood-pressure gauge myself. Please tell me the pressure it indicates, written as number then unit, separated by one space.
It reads 112 mmHg
